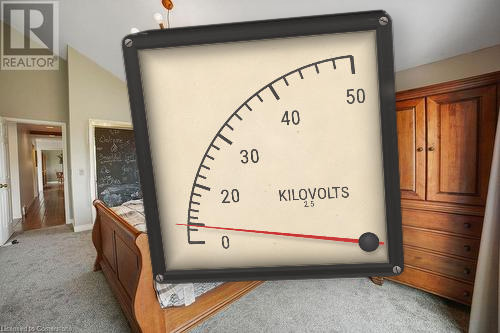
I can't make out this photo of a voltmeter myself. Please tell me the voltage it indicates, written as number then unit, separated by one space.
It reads 10 kV
